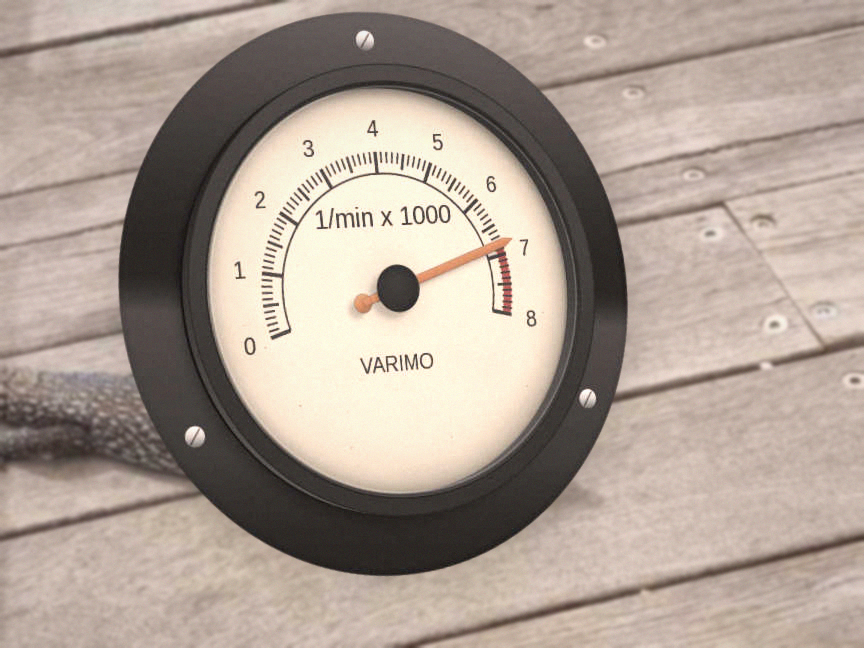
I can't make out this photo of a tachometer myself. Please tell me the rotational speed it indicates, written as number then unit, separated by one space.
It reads 6800 rpm
